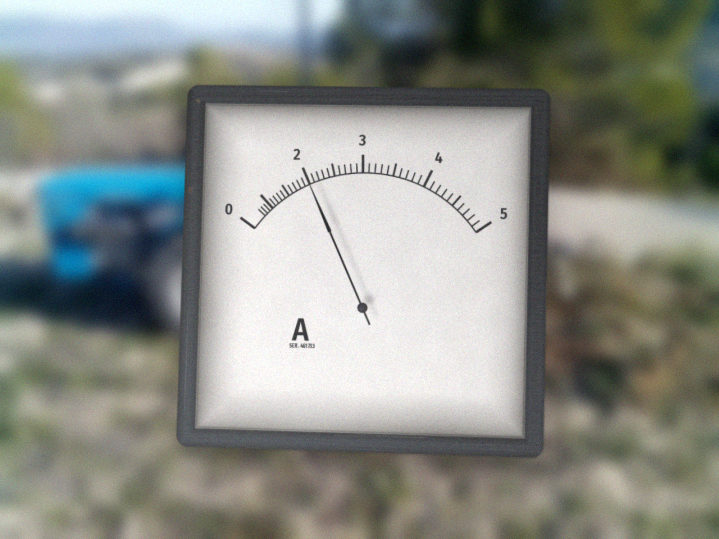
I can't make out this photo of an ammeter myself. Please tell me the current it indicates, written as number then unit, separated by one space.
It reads 2 A
